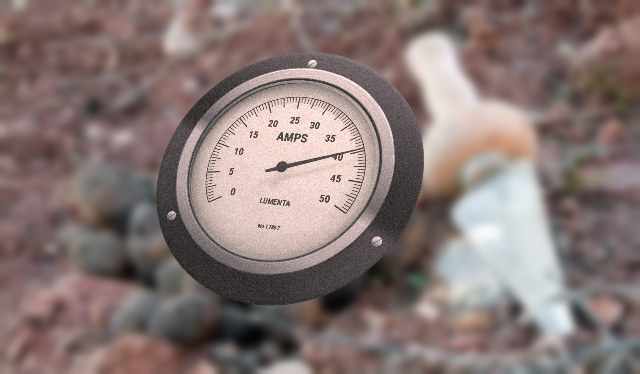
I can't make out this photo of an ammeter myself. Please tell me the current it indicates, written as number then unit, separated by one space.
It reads 40 A
